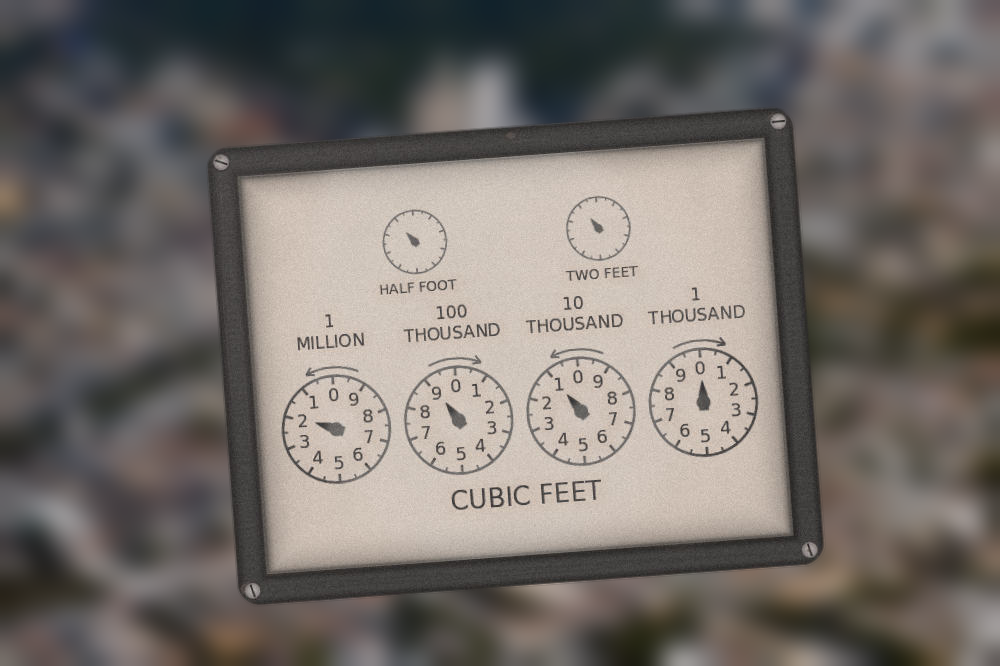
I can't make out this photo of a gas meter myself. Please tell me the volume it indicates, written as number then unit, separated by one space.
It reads 191000 ft³
